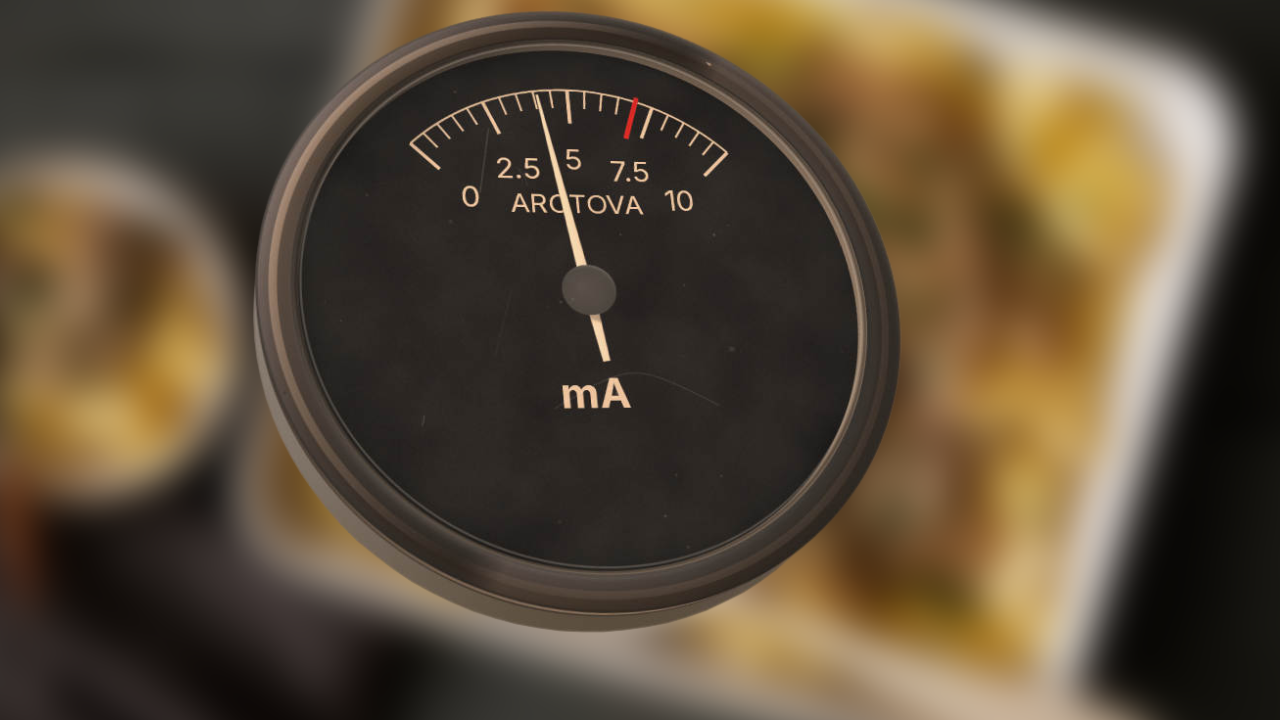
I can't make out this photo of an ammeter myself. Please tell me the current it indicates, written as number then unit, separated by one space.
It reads 4 mA
